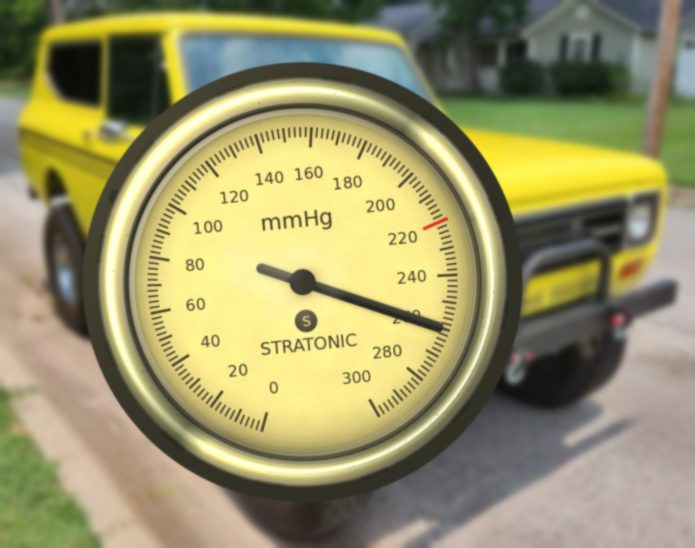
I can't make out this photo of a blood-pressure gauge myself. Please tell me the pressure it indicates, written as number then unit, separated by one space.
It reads 260 mmHg
